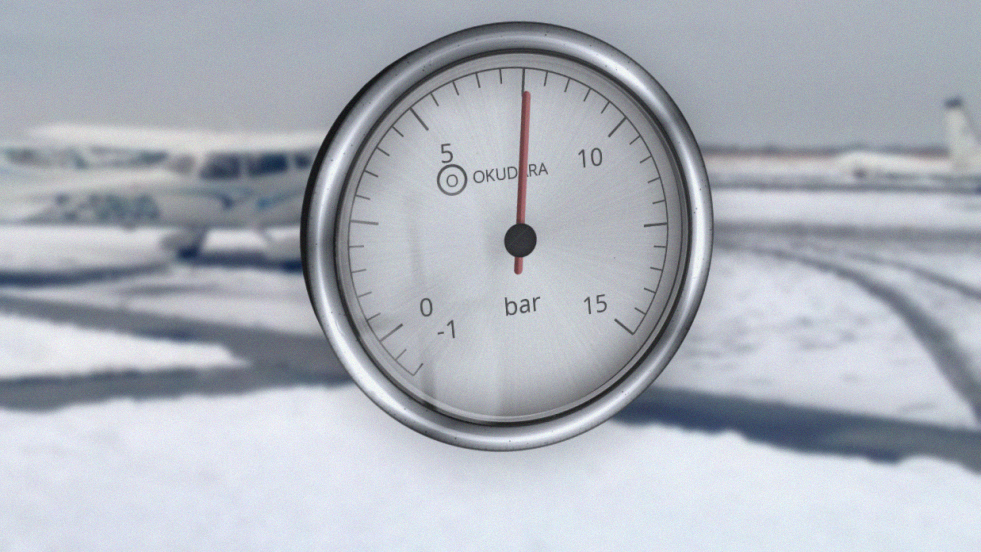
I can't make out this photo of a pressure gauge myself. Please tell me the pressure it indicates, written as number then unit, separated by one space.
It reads 7.5 bar
